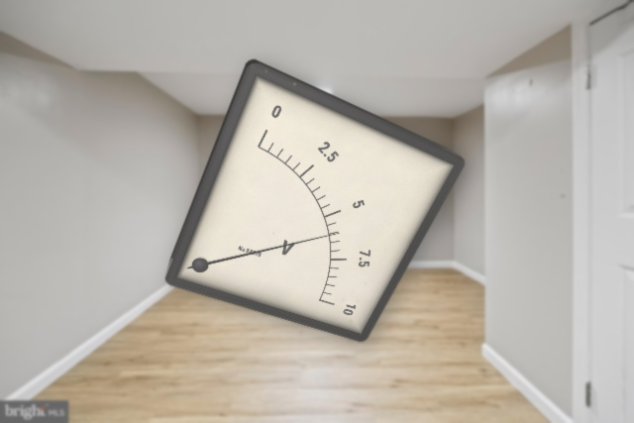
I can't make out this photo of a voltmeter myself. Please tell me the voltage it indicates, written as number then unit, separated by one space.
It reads 6 V
